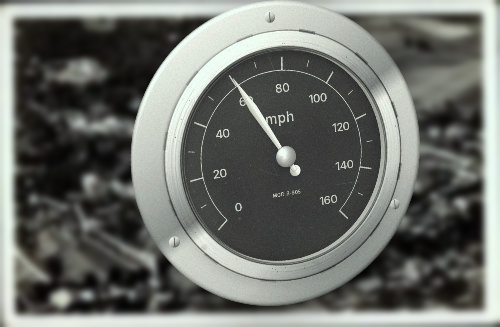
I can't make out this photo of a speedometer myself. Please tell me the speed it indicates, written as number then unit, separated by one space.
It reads 60 mph
